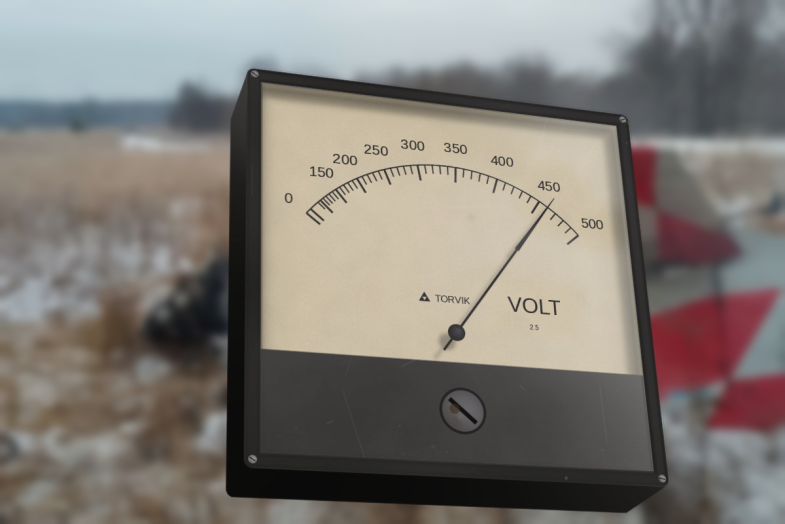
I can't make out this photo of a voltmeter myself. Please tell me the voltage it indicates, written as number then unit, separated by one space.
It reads 460 V
